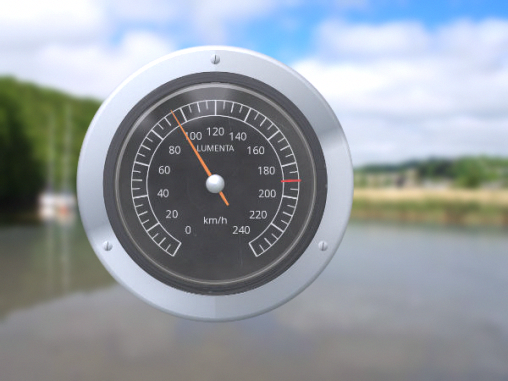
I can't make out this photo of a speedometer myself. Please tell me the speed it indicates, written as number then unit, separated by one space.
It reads 95 km/h
